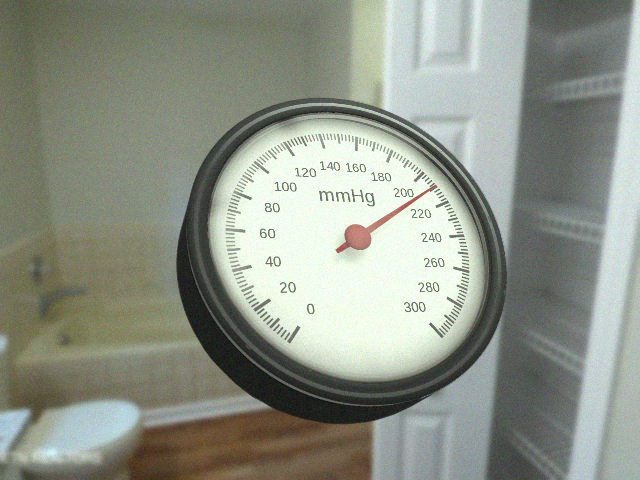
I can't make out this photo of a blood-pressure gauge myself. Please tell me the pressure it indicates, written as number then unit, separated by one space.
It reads 210 mmHg
